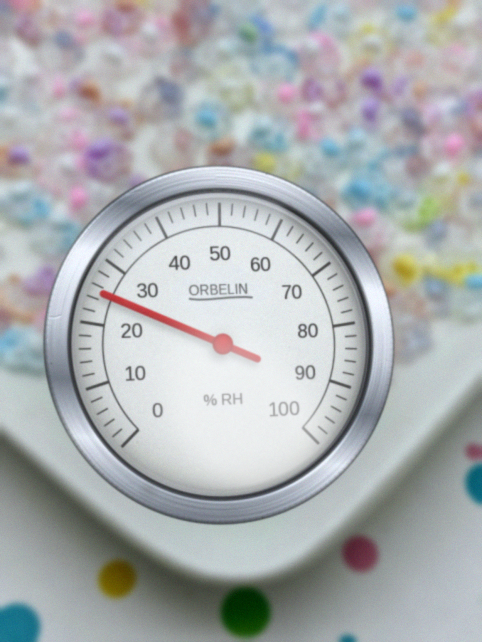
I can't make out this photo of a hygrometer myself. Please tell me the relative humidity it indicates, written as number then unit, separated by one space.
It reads 25 %
